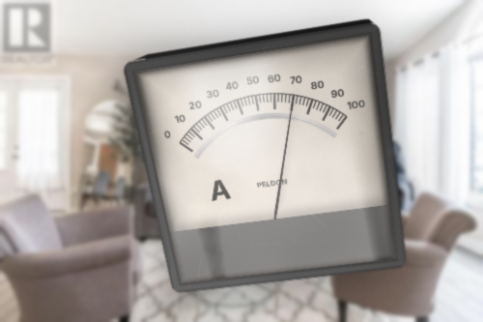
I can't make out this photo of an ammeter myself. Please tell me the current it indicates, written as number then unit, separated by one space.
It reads 70 A
